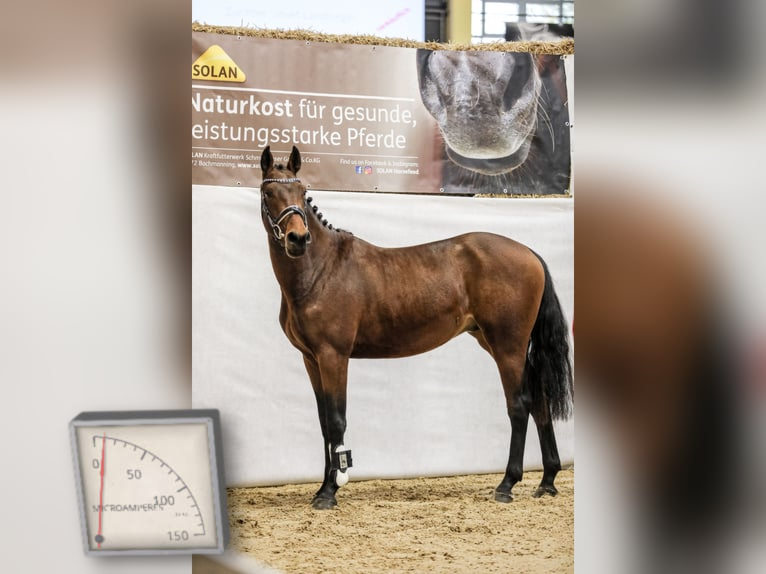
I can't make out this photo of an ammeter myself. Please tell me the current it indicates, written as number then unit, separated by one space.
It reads 10 µA
